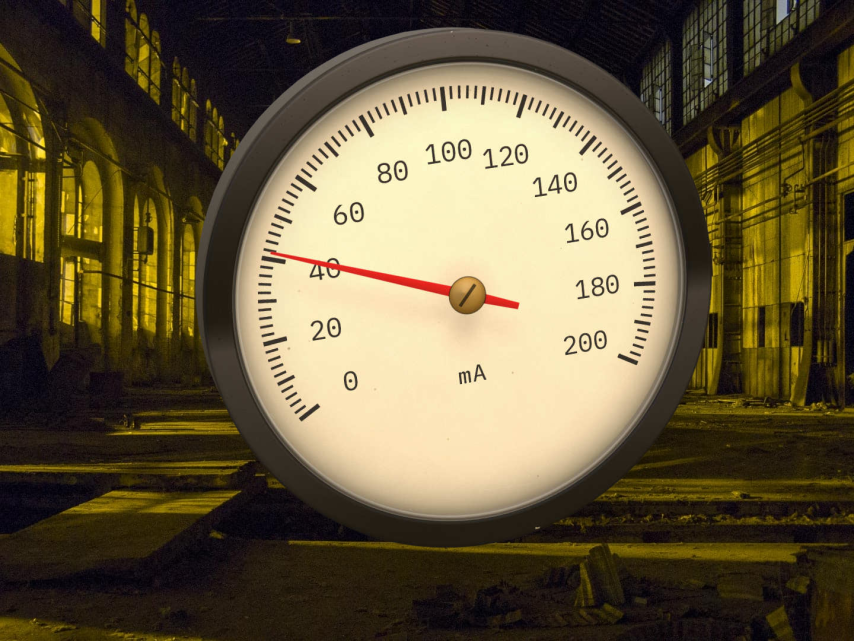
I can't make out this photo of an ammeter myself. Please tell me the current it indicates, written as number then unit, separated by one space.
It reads 42 mA
